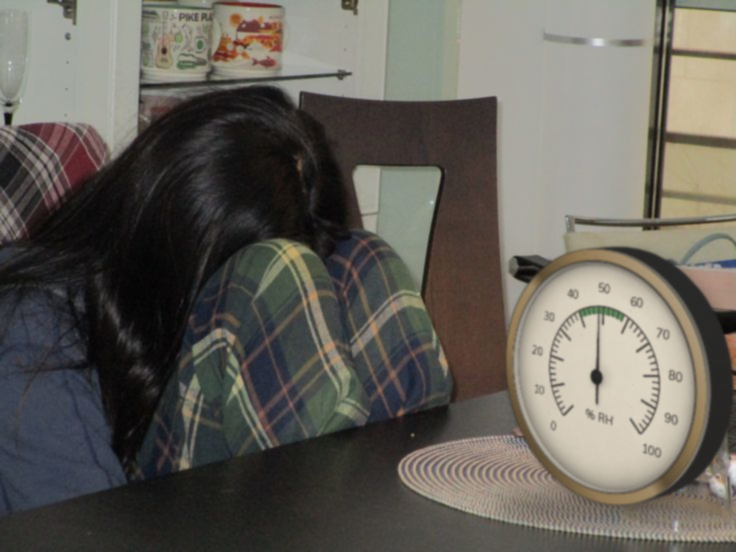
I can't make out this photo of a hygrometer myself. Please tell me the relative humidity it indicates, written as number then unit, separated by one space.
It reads 50 %
